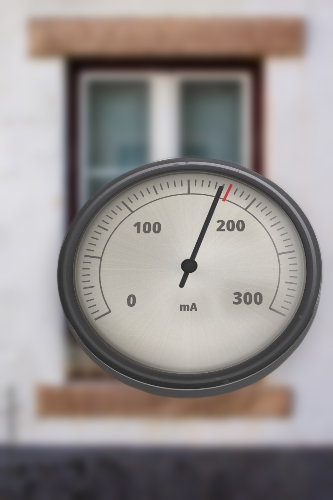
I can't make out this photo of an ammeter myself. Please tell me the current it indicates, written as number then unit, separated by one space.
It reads 175 mA
